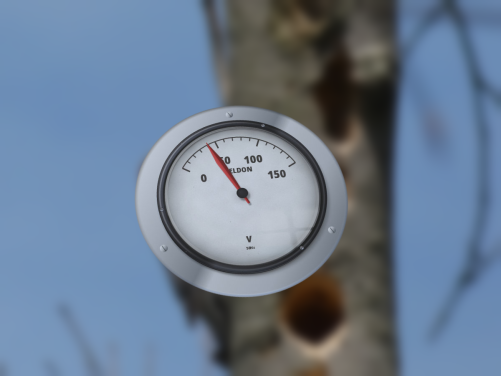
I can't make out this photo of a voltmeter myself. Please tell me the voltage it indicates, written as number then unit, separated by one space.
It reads 40 V
